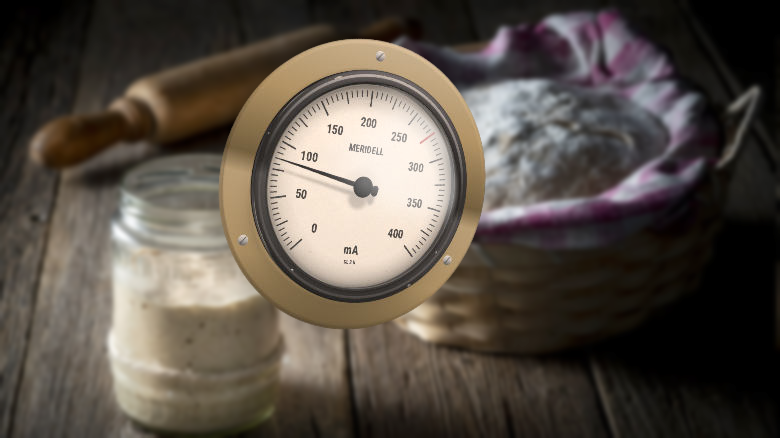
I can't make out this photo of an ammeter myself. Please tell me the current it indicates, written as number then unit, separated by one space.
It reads 85 mA
